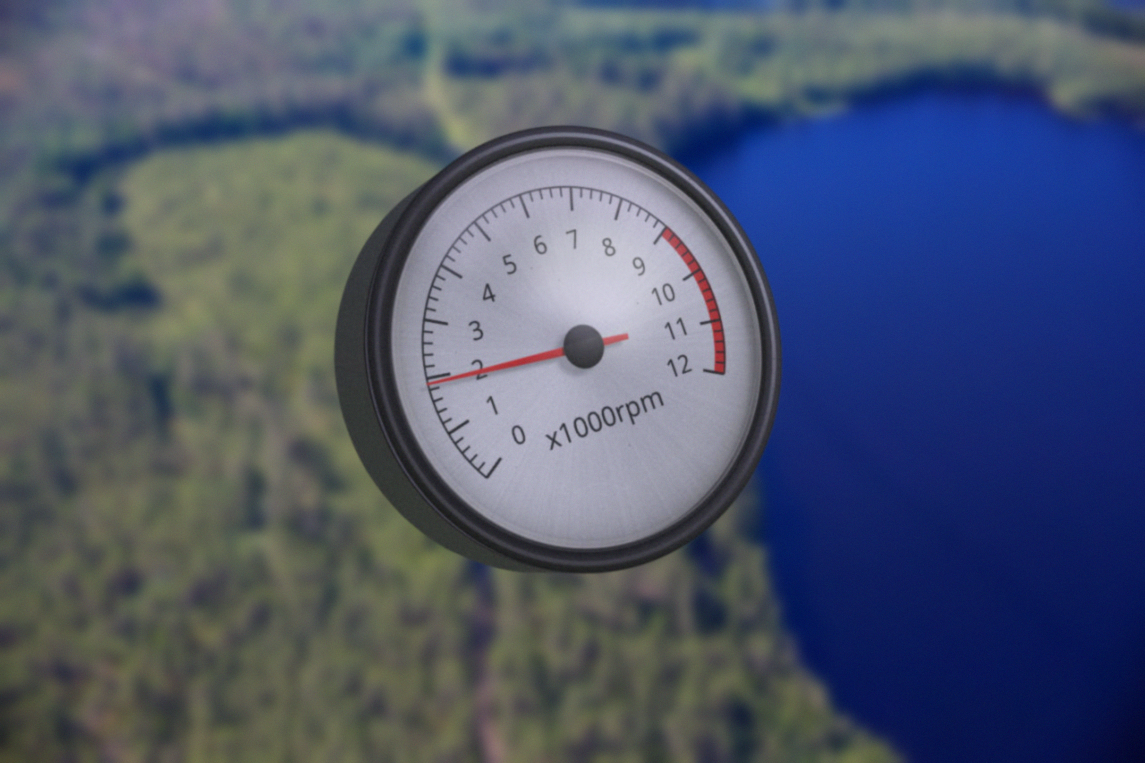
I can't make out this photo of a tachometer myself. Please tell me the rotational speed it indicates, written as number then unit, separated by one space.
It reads 1900 rpm
